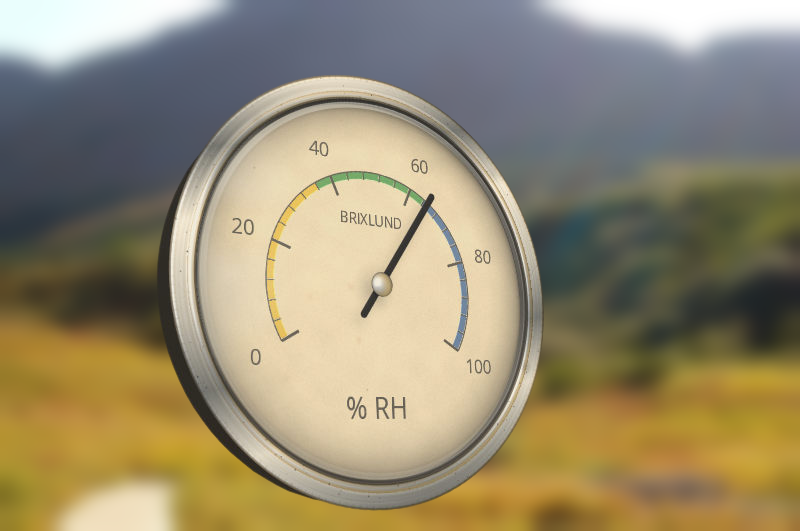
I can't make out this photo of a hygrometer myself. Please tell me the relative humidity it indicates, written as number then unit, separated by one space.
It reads 64 %
